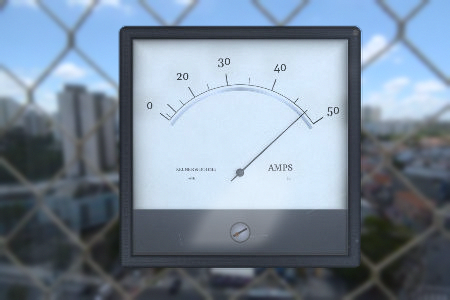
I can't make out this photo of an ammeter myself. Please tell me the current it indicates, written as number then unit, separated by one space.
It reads 47.5 A
